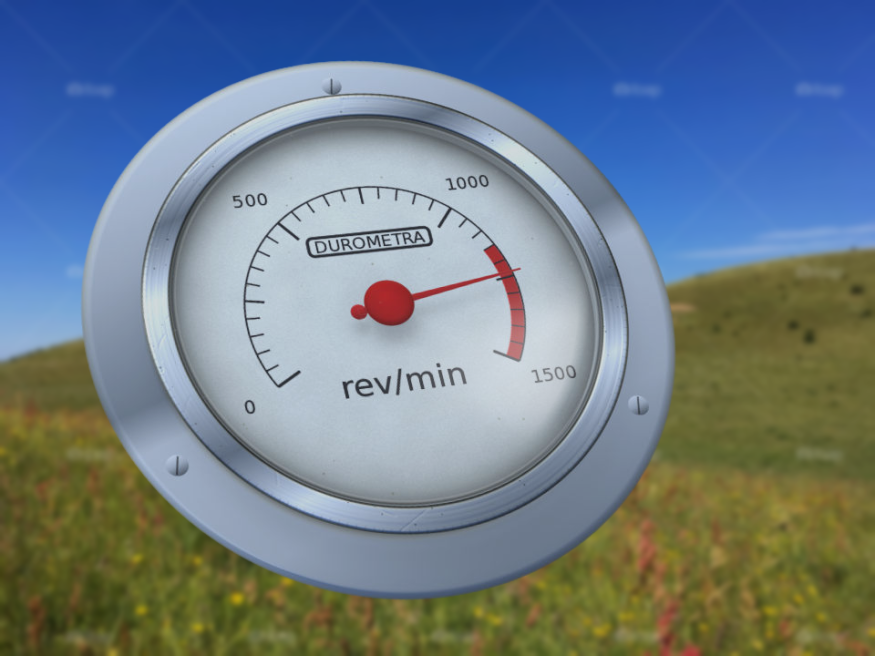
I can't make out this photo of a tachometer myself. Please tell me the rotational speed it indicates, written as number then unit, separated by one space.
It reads 1250 rpm
